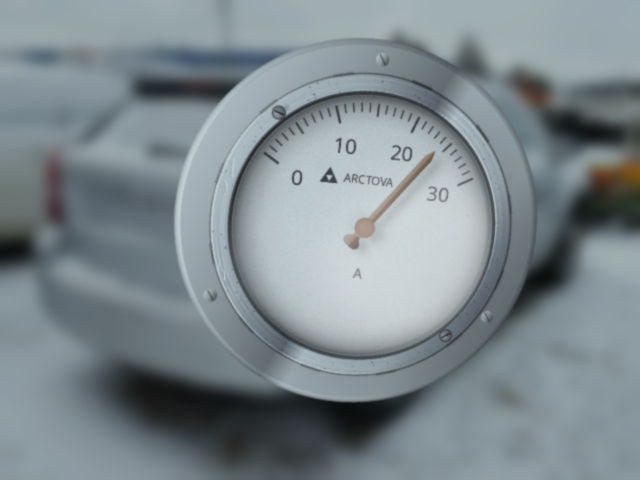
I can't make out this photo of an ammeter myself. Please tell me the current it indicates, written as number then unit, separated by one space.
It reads 24 A
